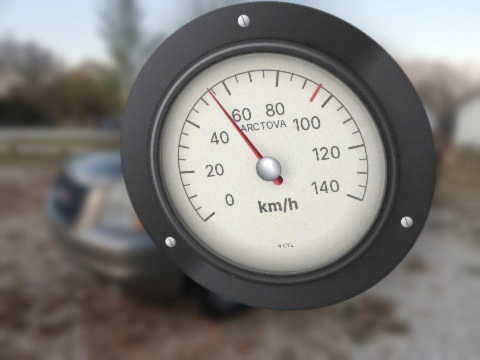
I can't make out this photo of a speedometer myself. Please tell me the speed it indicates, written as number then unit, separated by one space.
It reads 55 km/h
